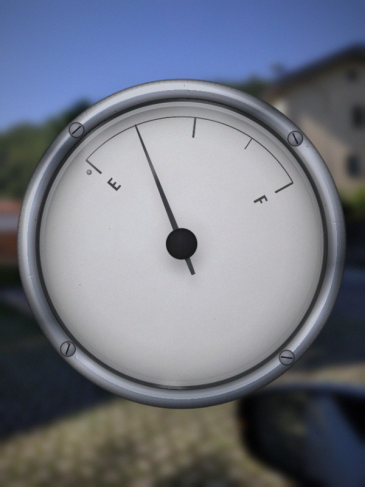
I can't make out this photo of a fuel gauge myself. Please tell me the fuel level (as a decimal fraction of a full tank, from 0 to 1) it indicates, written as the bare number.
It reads 0.25
